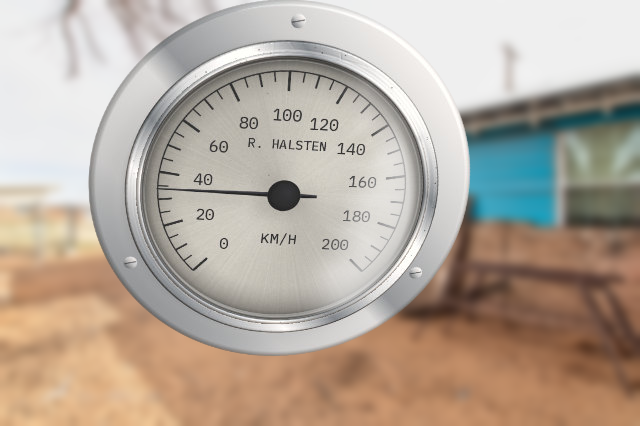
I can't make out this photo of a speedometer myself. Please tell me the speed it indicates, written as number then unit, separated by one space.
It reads 35 km/h
